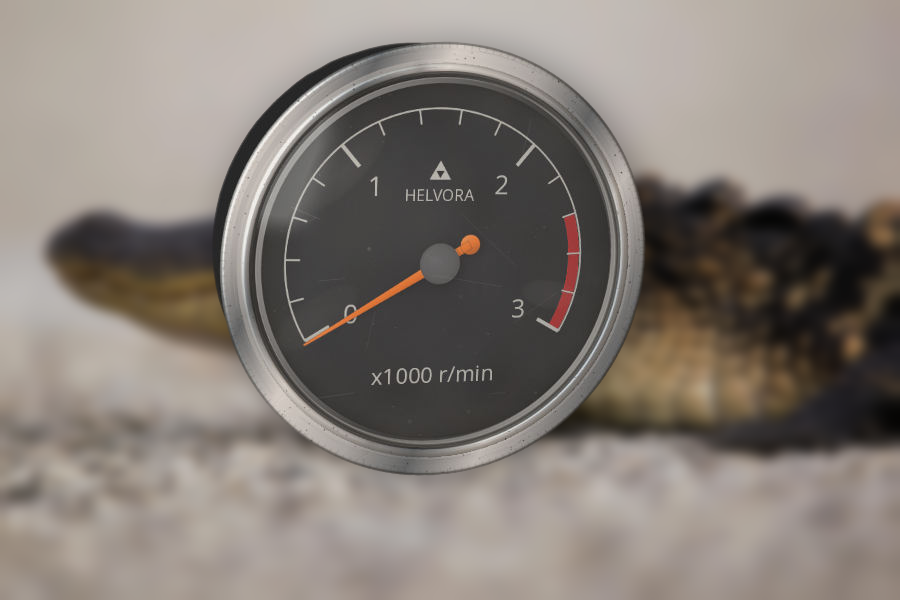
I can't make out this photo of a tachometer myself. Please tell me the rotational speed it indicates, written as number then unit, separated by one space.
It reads 0 rpm
